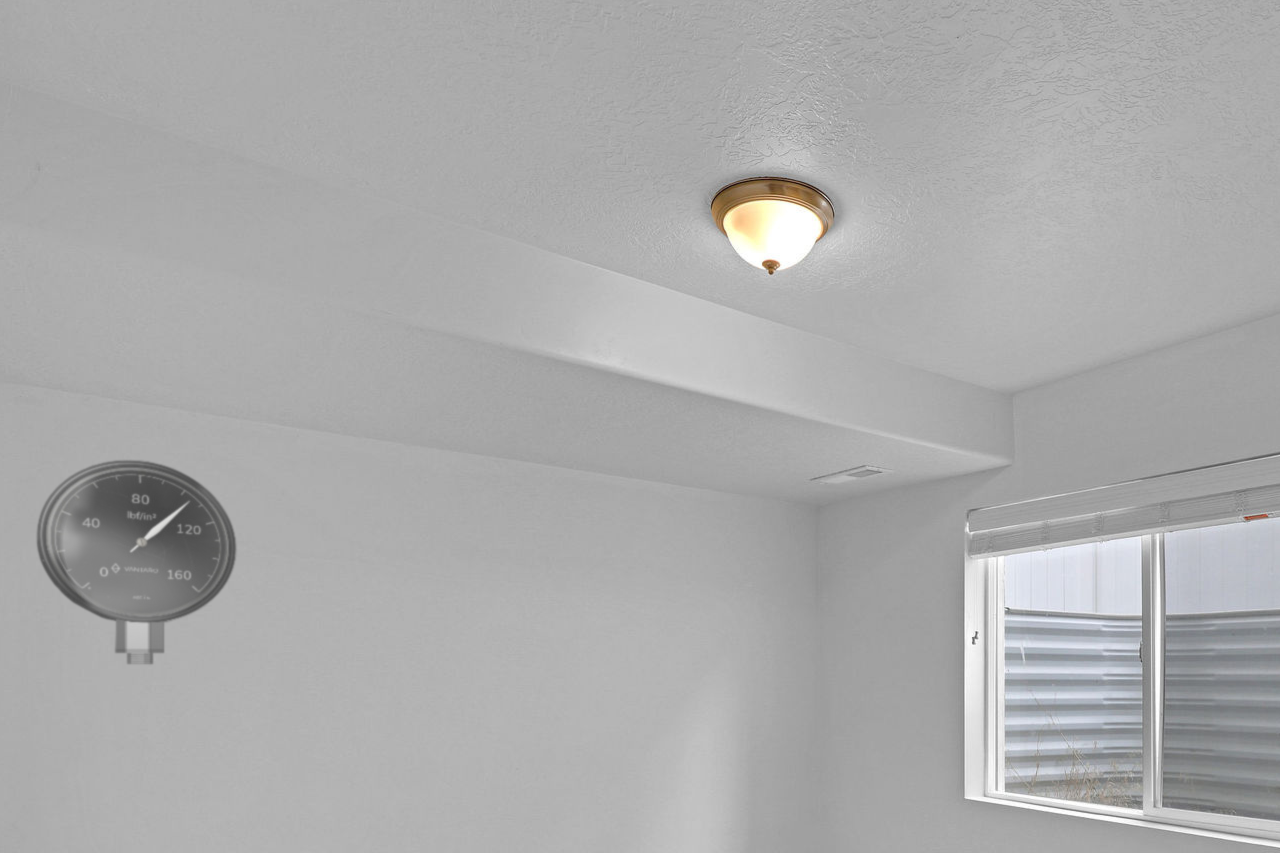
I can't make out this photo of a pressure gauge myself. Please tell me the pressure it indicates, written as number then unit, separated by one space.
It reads 105 psi
